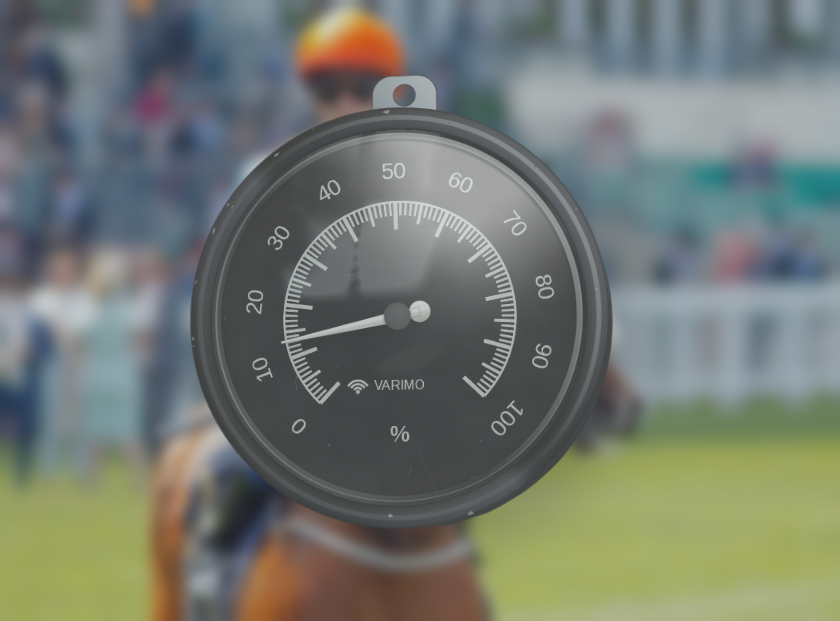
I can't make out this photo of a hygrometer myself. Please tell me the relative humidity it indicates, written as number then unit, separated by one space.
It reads 13 %
